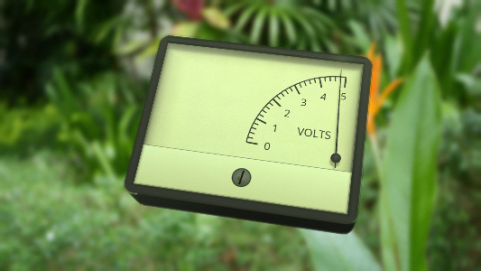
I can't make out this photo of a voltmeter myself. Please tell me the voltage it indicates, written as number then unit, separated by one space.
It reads 4.8 V
